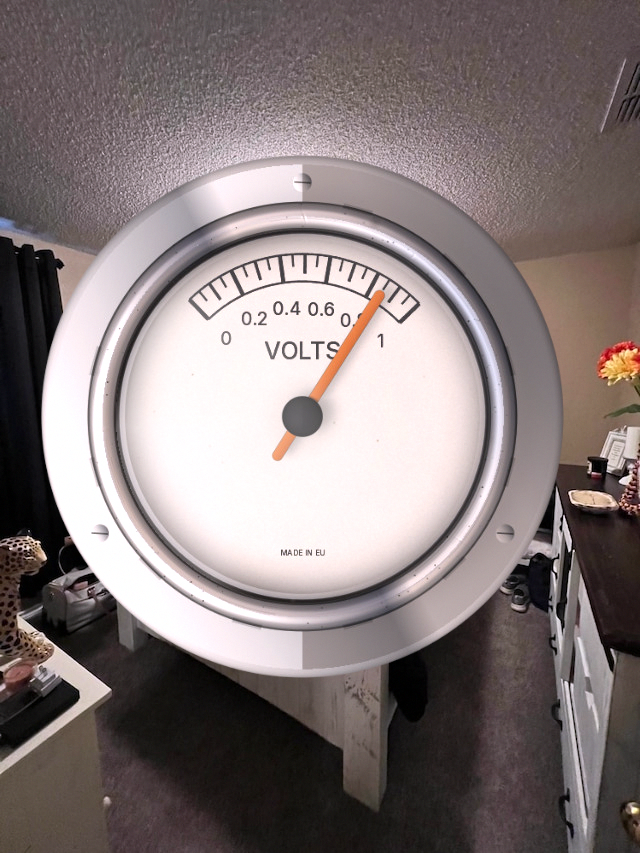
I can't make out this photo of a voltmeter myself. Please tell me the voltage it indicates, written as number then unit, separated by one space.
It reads 0.85 V
